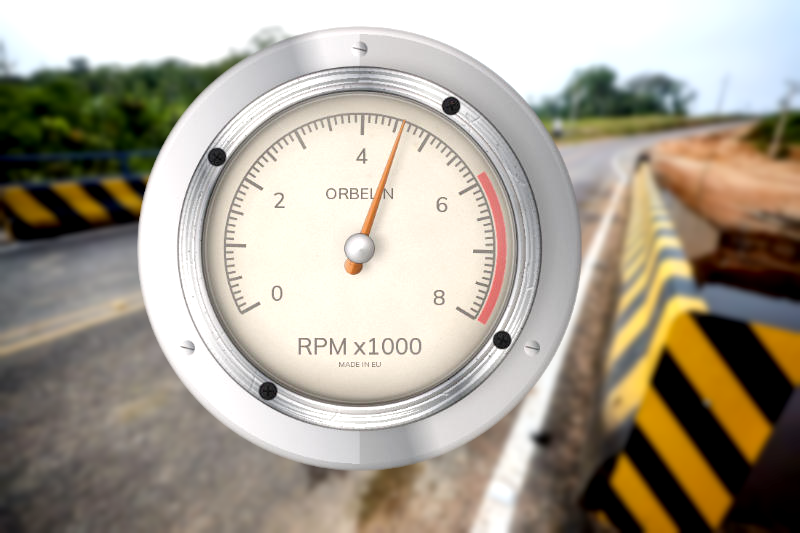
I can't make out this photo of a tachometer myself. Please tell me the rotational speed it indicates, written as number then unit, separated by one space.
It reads 4600 rpm
